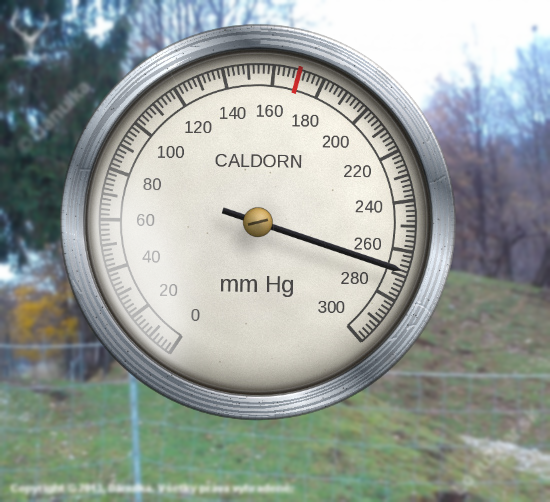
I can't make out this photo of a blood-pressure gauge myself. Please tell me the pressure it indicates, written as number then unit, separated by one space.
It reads 268 mmHg
